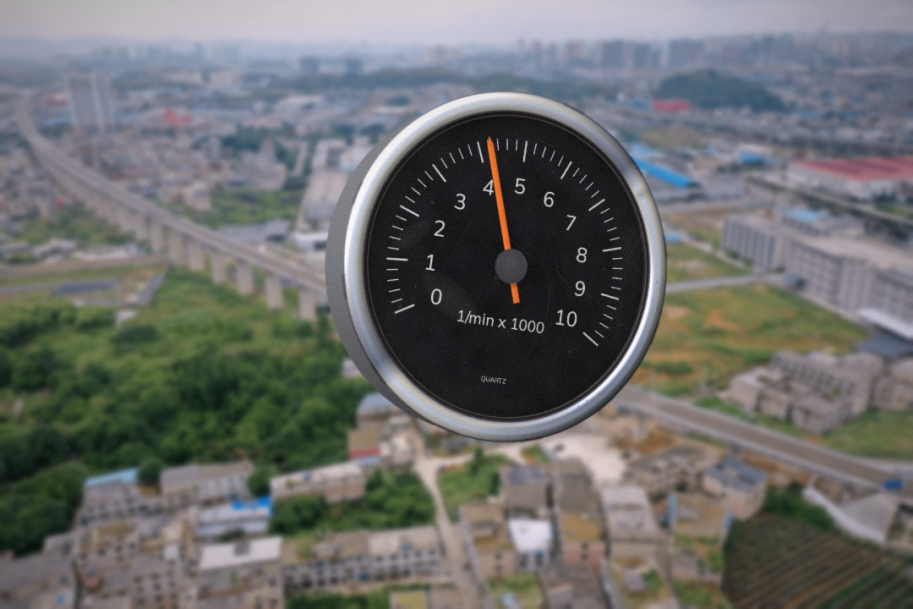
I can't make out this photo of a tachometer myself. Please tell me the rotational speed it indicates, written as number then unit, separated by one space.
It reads 4200 rpm
